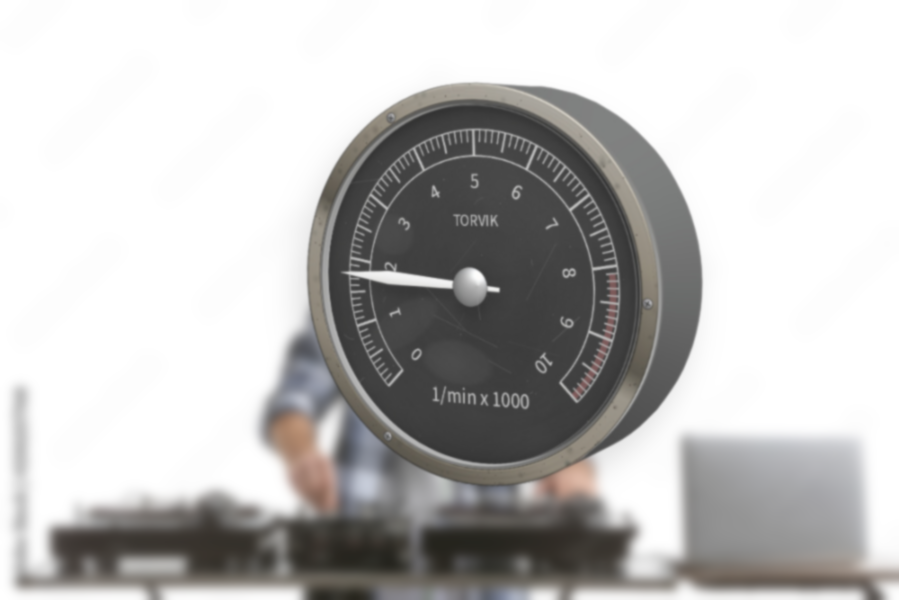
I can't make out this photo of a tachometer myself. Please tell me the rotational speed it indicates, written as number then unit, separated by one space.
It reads 1800 rpm
